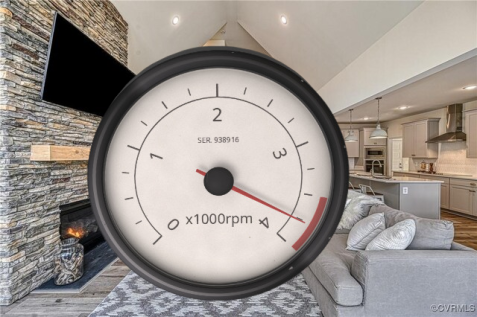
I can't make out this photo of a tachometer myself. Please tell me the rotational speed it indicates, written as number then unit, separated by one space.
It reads 3750 rpm
